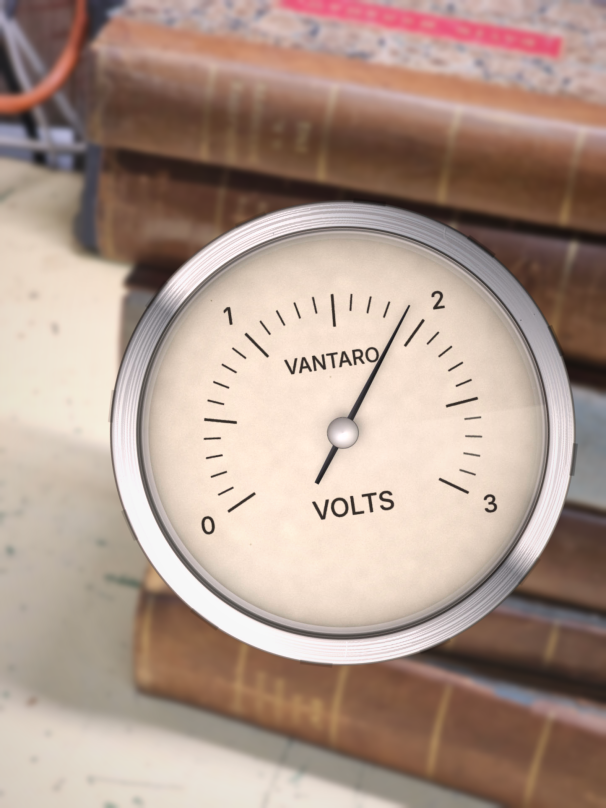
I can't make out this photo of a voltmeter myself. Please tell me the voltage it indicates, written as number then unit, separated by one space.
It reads 1.9 V
